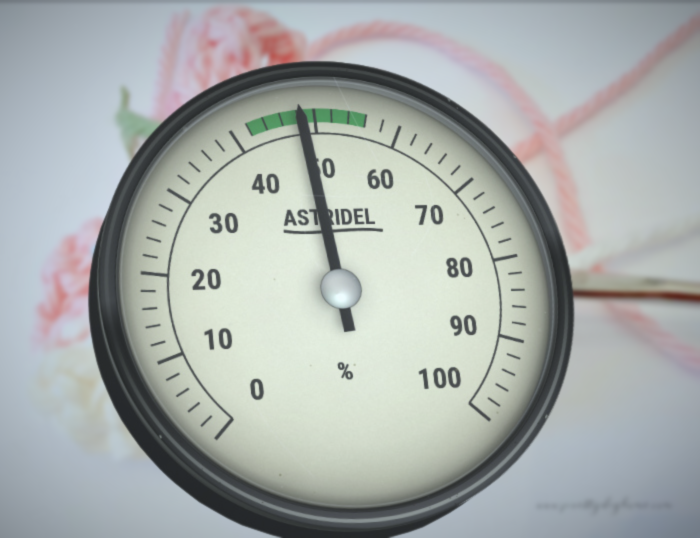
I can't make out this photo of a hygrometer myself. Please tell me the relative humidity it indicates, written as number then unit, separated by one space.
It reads 48 %
